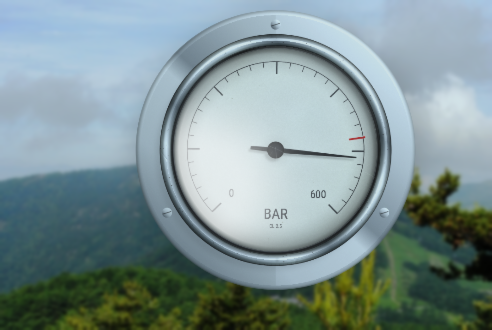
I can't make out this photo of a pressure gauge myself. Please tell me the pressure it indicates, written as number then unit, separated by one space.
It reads 510 bar
